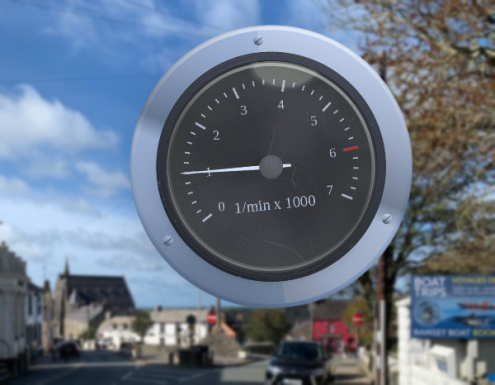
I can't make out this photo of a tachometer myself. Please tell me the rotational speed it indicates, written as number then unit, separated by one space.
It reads 1000 rpm
